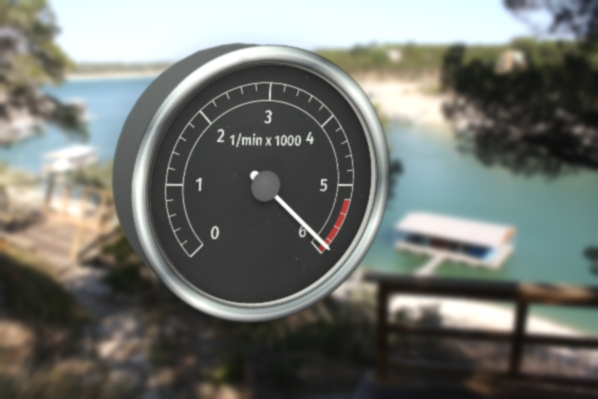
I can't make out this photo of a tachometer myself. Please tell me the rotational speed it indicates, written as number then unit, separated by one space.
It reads 5900 rpm
